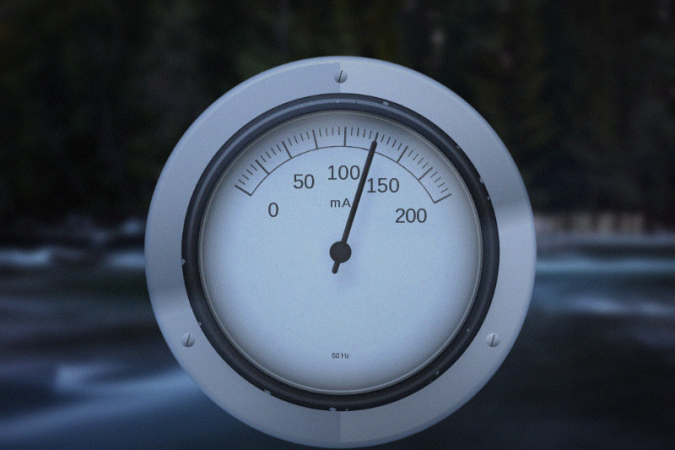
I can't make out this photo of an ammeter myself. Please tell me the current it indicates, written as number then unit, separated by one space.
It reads 125 mA
